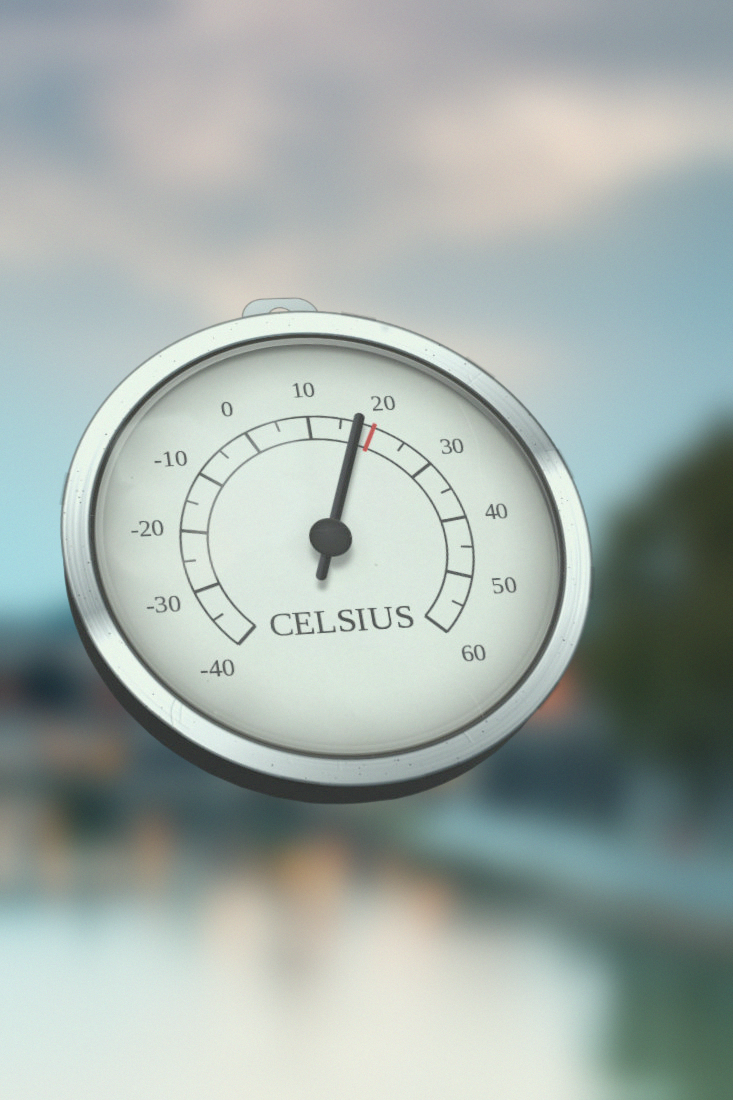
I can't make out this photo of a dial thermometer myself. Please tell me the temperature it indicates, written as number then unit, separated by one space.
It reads 17.5 °C
